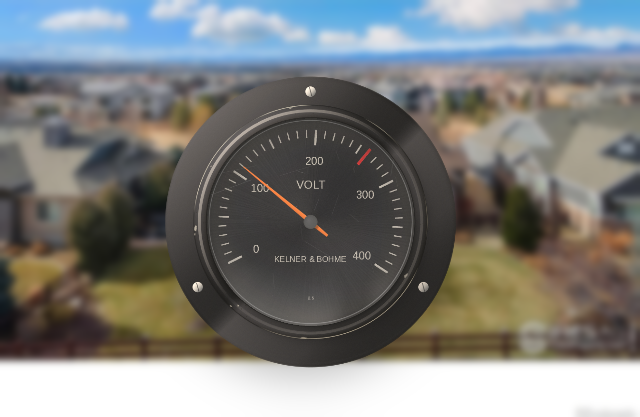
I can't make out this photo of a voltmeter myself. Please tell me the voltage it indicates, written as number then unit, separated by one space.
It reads 110 V
